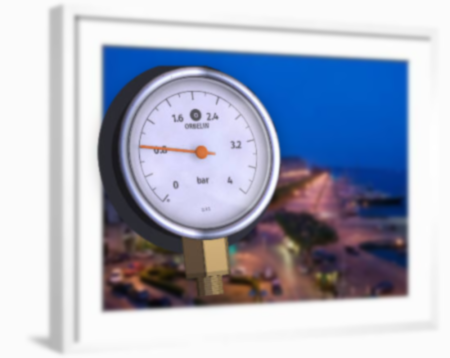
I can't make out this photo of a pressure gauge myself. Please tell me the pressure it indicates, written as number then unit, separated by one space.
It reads 0.8 bar
